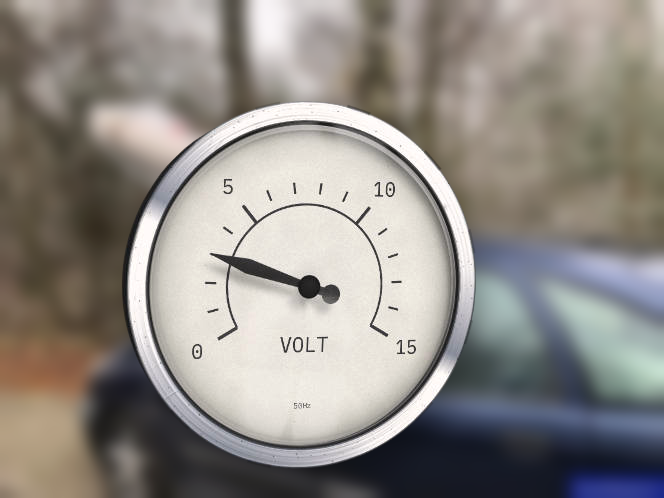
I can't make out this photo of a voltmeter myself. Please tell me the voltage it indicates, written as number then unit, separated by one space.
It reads 3 V
